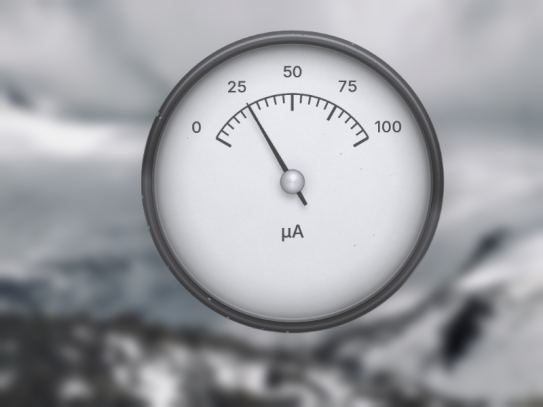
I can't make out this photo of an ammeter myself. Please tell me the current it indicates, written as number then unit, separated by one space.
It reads 25 µA
